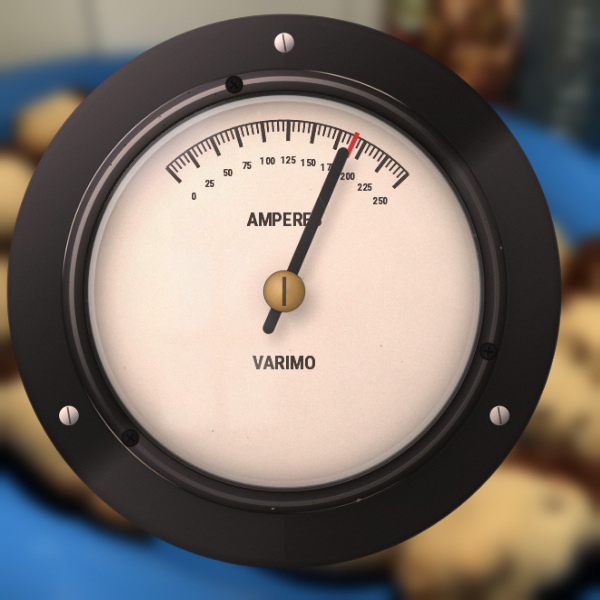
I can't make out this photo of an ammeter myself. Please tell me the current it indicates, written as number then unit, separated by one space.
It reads 185 A
